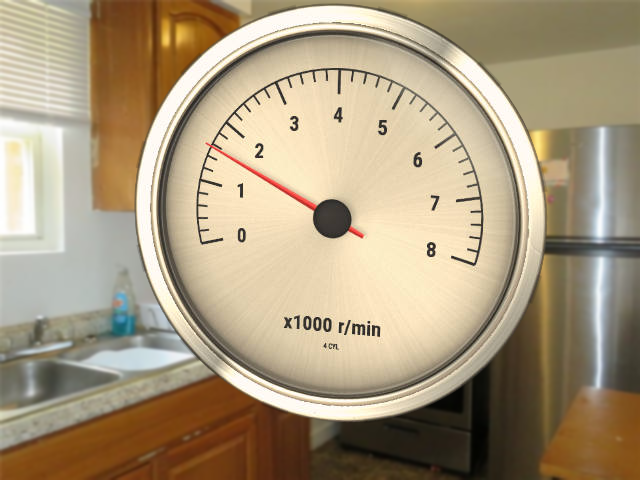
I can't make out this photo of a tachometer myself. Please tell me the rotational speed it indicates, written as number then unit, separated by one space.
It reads 1600 rpm
